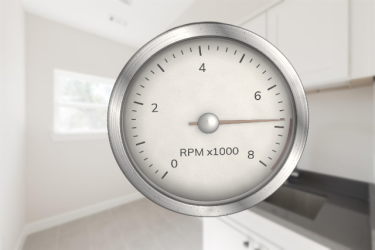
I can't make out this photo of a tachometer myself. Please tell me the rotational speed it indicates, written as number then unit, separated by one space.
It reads 6800 rpm
